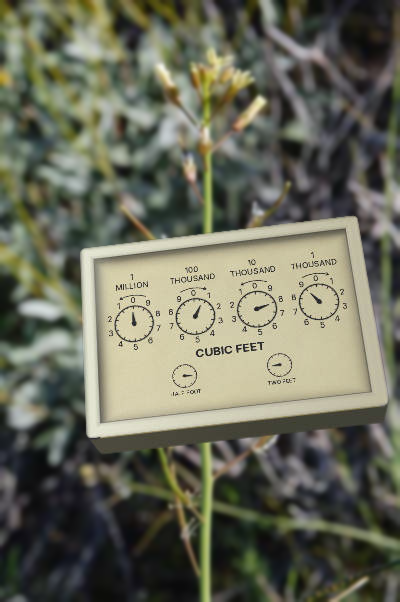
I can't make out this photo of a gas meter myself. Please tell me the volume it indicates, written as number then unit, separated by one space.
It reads 7900 ft³
